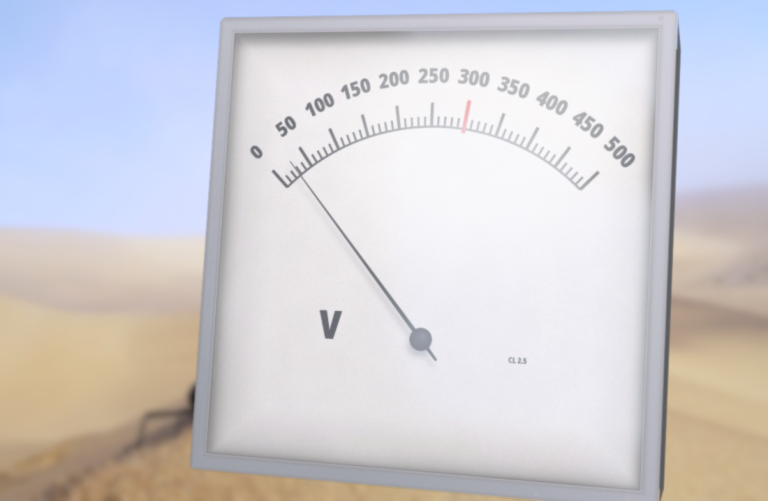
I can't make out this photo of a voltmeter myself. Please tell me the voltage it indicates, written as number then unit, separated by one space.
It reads 30 V
